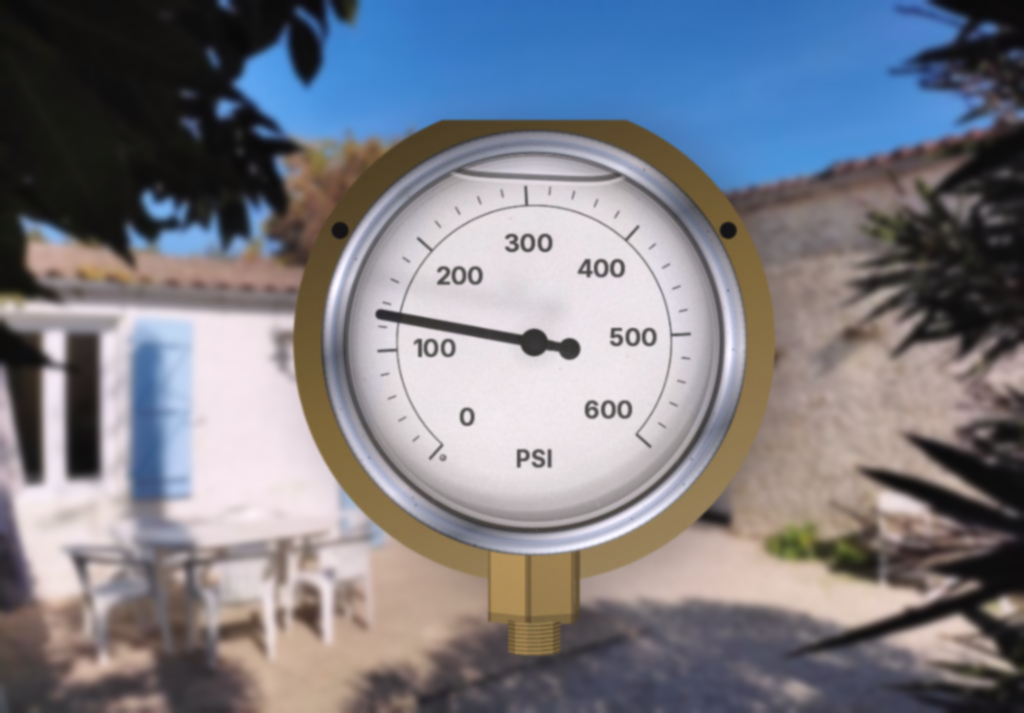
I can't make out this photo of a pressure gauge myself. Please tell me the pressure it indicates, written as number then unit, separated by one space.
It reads 130 psi
